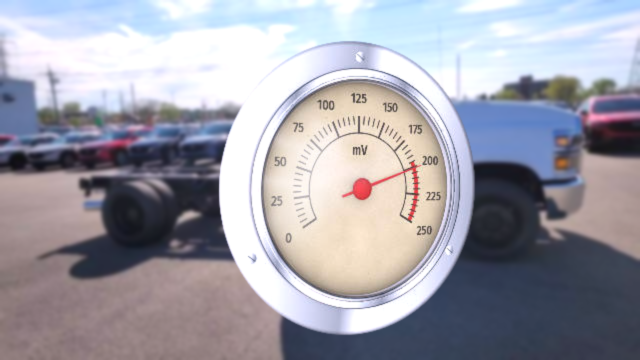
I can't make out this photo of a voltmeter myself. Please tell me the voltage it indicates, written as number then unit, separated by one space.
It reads 200 mV
